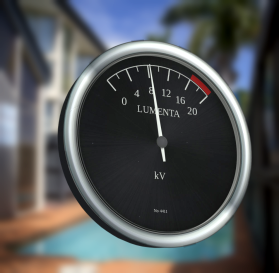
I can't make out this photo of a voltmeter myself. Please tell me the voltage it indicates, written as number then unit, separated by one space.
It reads 8 kV
